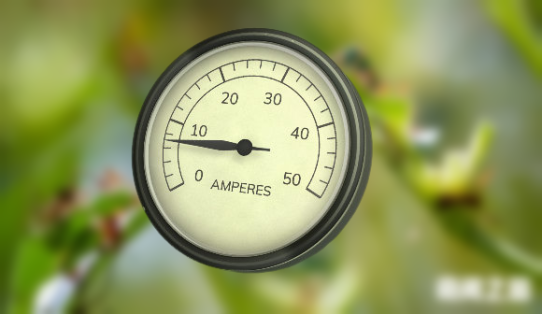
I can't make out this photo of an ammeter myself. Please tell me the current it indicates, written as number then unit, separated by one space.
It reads 7 A
